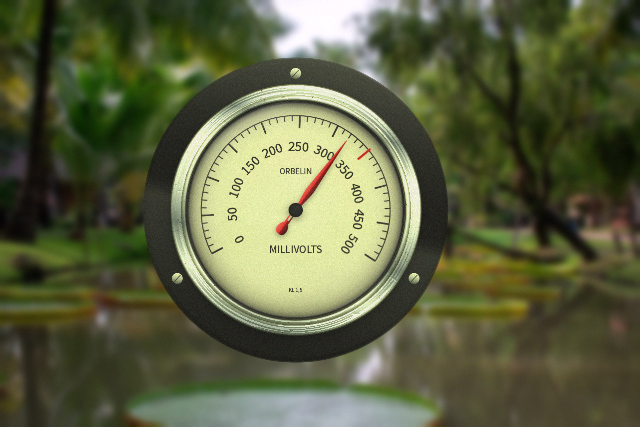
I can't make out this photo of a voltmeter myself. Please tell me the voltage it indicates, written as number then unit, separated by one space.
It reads 320 mV
